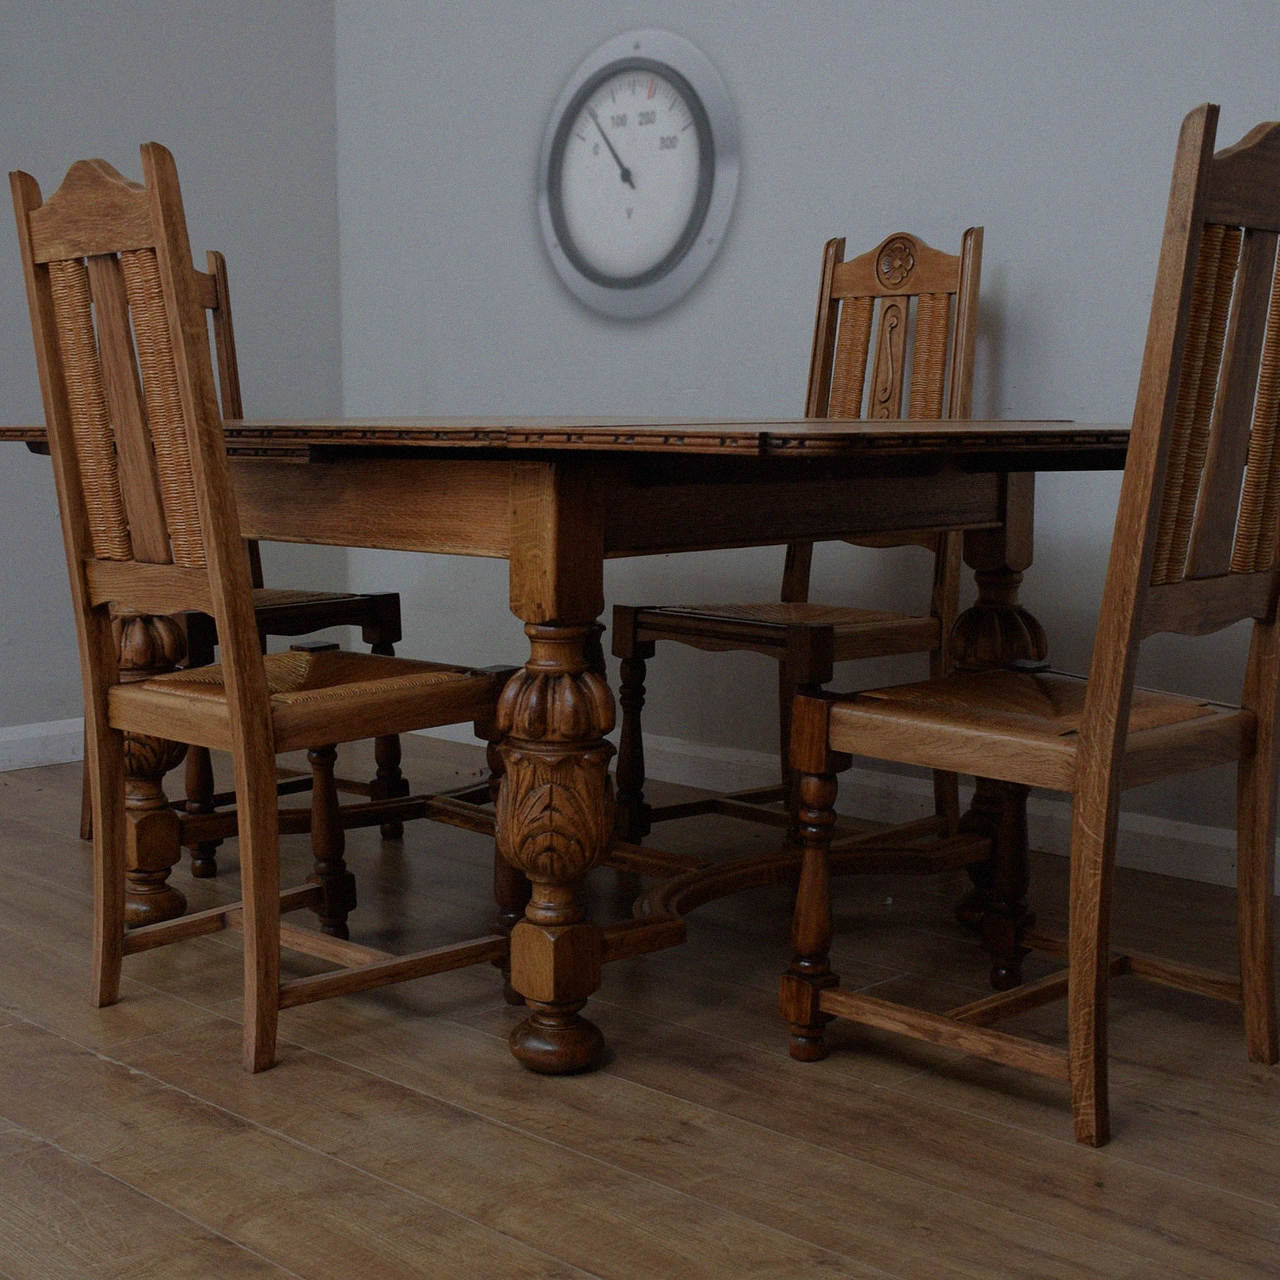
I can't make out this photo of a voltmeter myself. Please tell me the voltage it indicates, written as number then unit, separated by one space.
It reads 50 V
